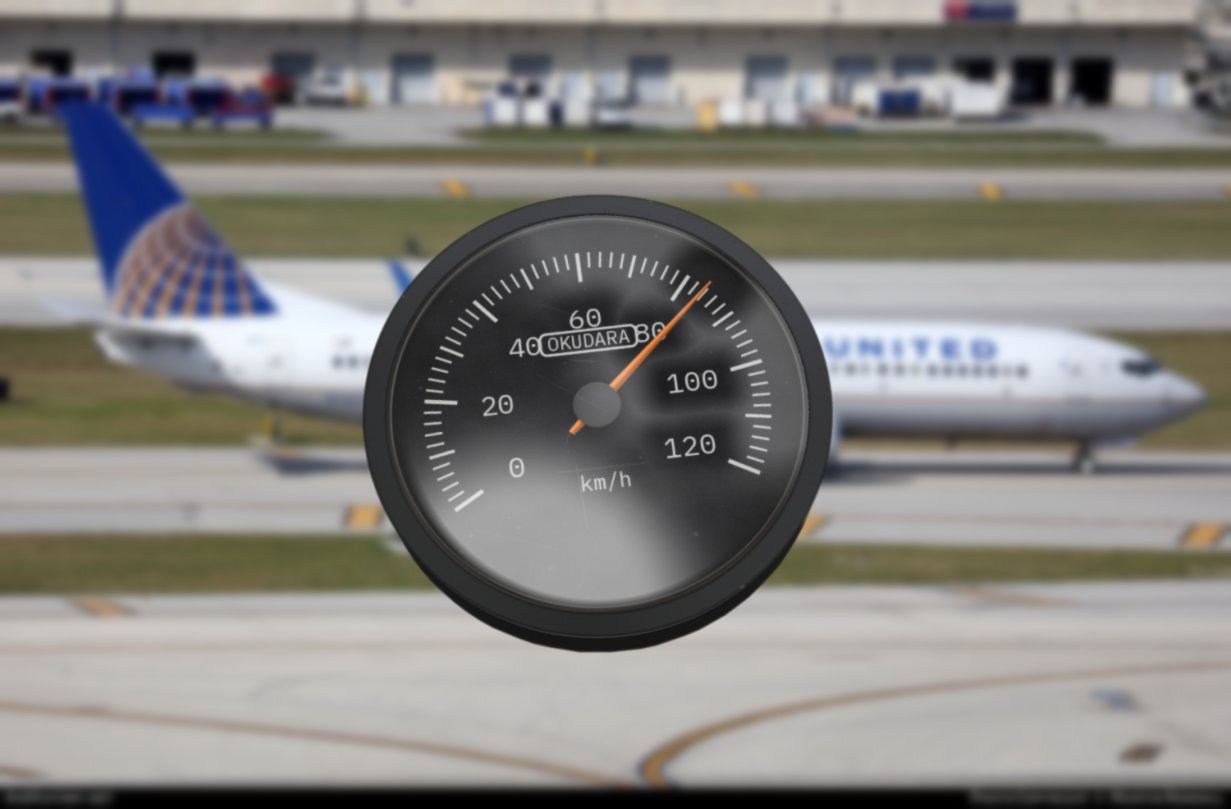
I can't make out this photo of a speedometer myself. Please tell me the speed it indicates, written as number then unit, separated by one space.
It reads 84 km/h
